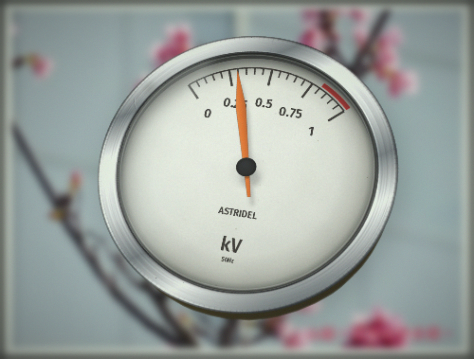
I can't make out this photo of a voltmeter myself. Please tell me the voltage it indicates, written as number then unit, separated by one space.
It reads 0.3 kV
